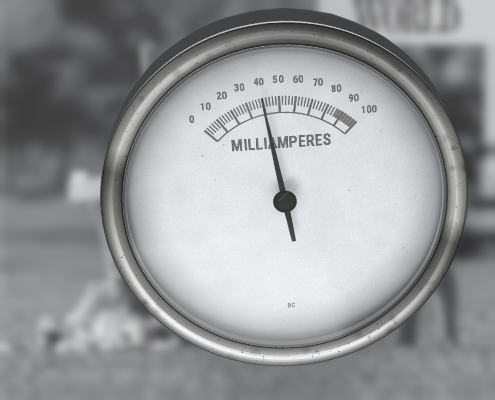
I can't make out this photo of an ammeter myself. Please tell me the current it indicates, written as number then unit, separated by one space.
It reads 40 mA
